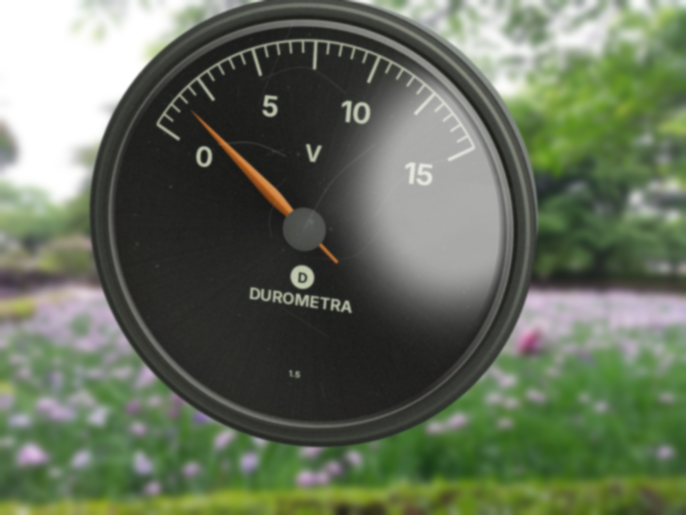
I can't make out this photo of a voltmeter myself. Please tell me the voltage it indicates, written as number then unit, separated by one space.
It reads 1.5 V
